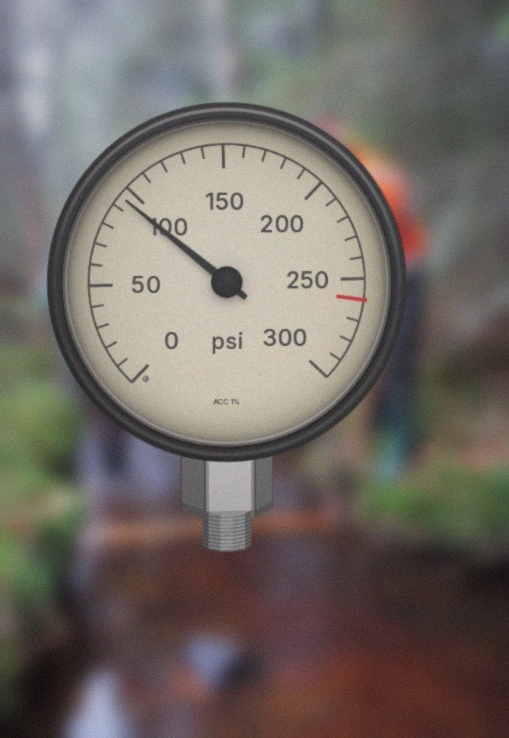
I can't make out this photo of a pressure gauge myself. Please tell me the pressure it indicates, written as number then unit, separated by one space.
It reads 95 psi
